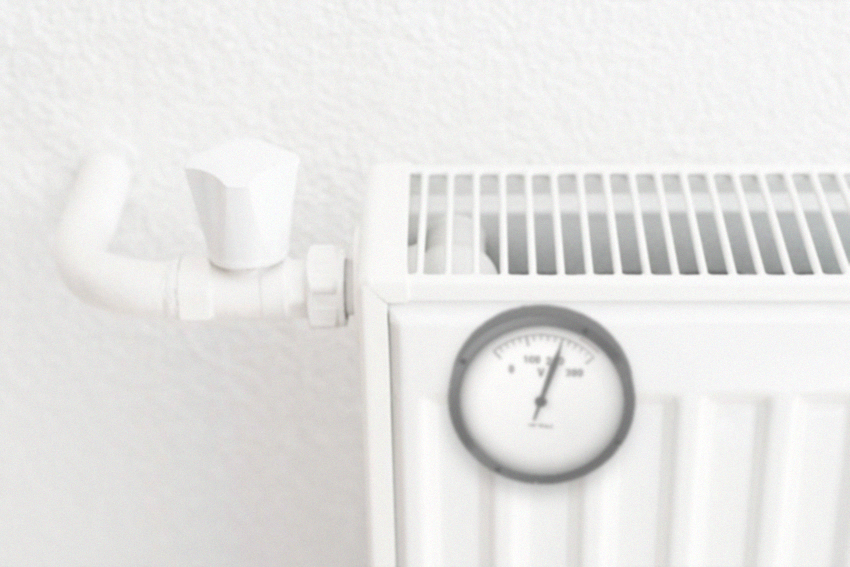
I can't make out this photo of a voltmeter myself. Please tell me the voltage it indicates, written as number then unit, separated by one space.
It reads 200 V
